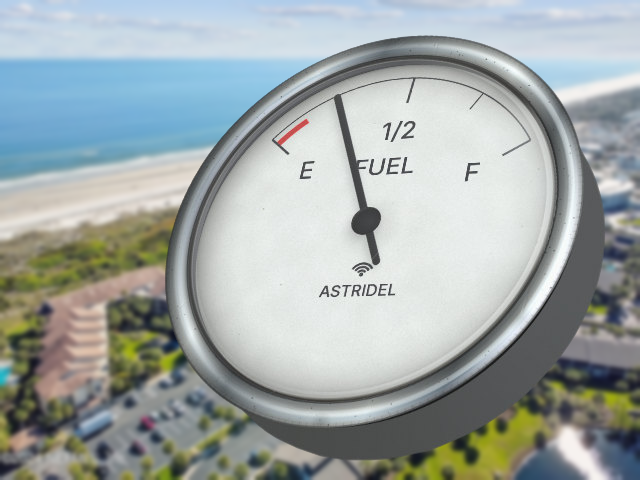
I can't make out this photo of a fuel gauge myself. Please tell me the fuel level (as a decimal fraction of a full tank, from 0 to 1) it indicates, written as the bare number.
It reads 0.25
